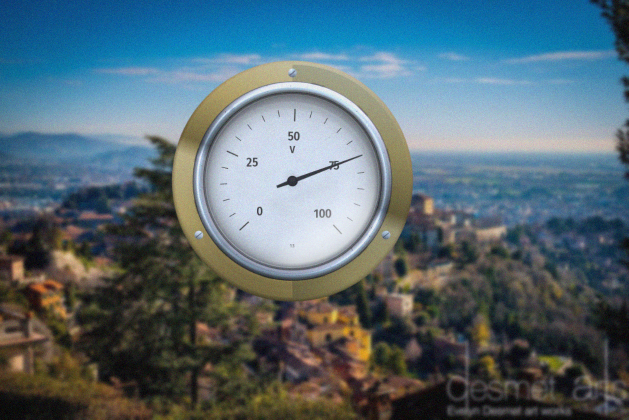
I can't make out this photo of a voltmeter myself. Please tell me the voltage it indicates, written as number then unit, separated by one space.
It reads 75 V
